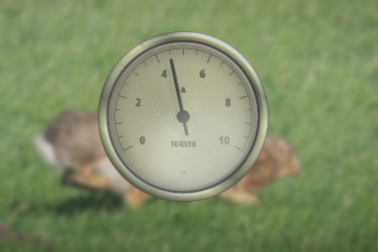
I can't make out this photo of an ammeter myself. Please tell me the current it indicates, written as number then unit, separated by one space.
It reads 4.5 A
